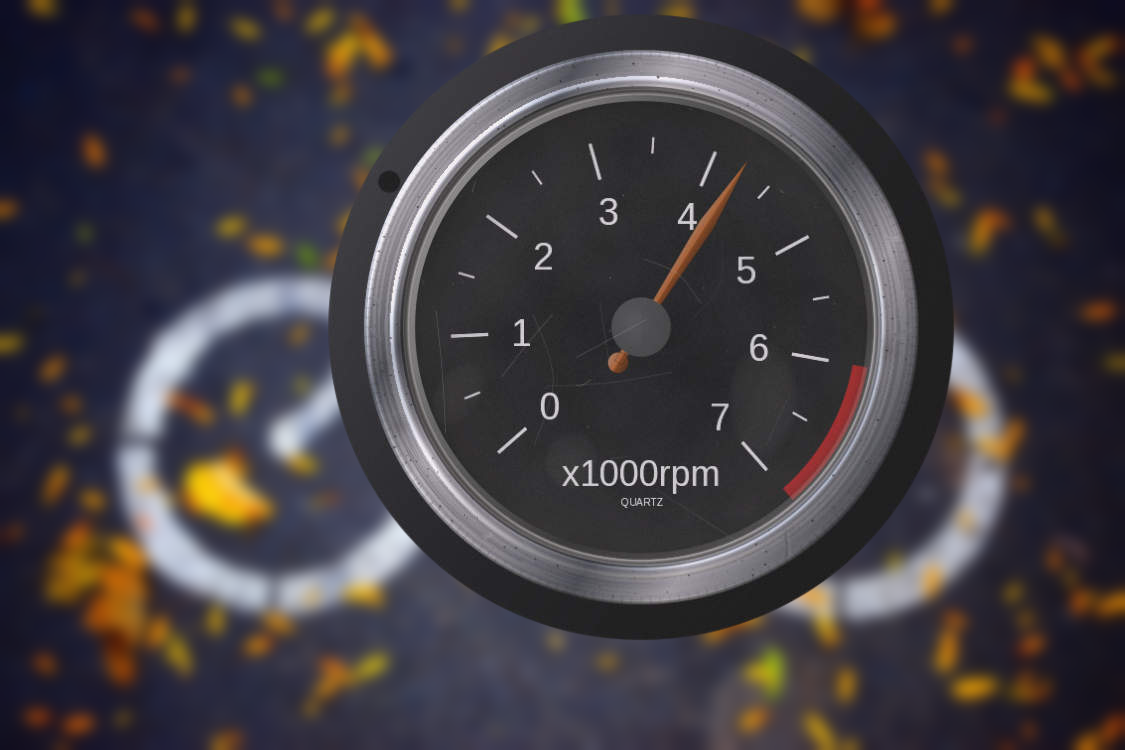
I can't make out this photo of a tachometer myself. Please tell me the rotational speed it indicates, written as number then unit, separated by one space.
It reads 4250 rpm
